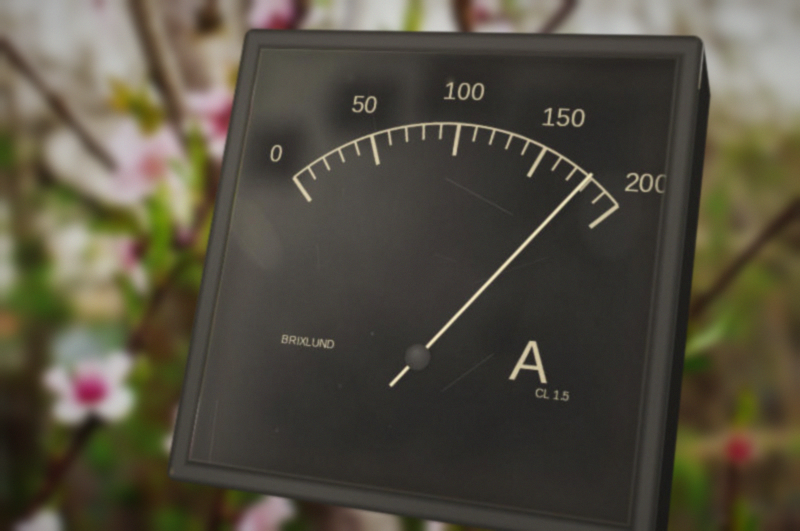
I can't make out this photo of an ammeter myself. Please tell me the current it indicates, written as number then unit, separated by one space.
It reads 180 A
